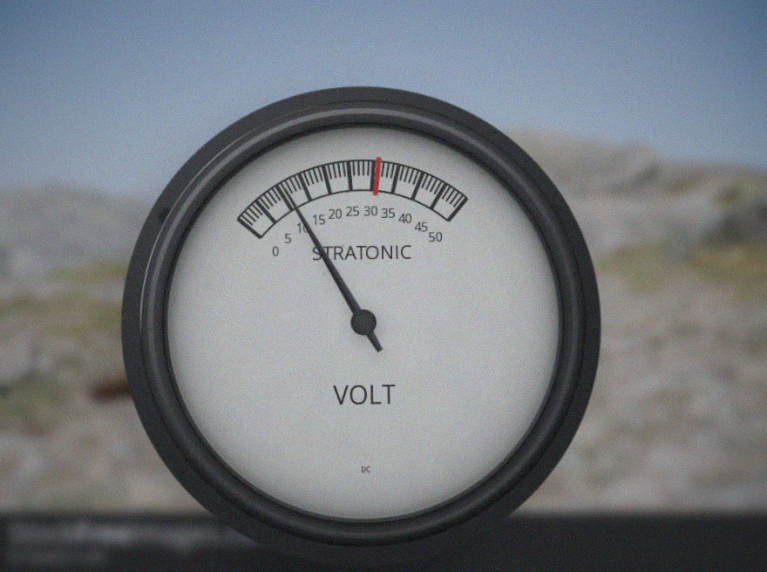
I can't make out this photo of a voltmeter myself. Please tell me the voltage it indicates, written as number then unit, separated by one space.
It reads 11 V
